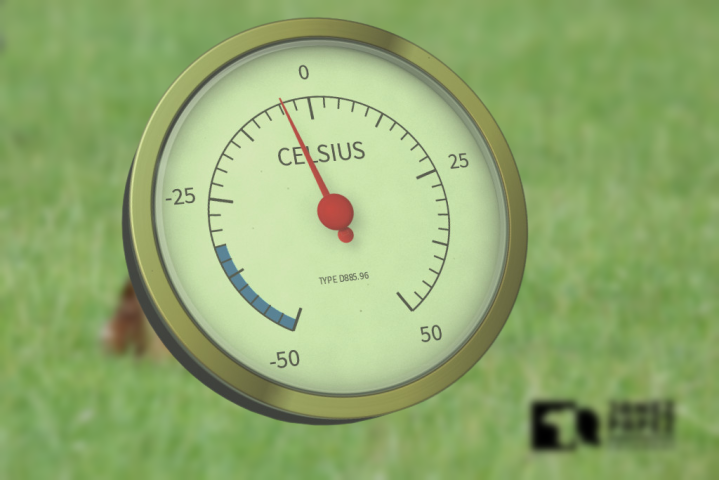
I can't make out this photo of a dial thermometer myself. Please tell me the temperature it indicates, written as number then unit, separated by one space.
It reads -5 °C
